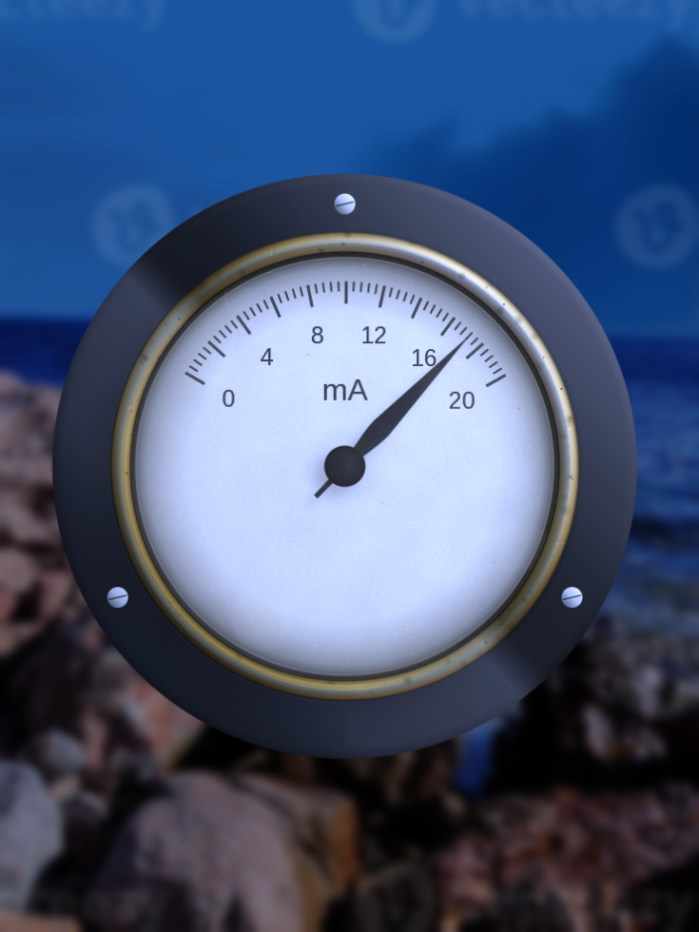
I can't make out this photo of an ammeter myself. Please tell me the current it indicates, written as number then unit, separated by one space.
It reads 17.2 mA
